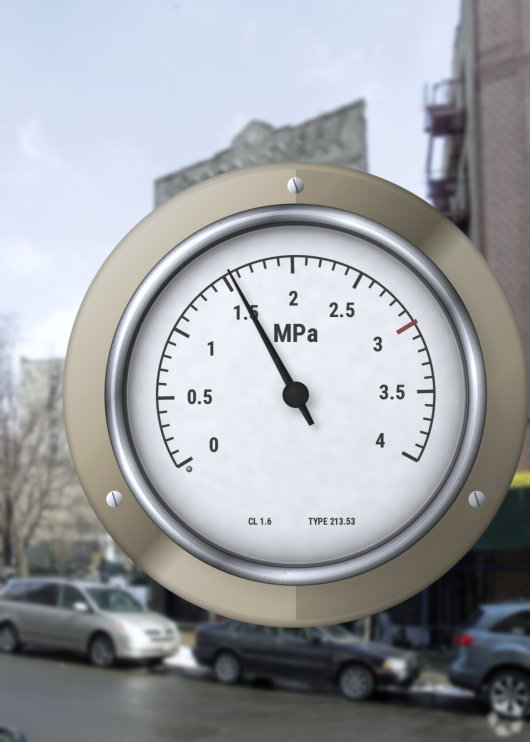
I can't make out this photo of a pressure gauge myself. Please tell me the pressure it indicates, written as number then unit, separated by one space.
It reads 1.55 MPa
